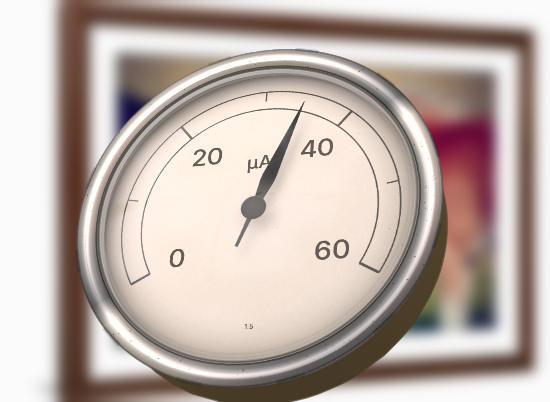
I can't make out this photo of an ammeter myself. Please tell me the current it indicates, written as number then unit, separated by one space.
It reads 35 µA
